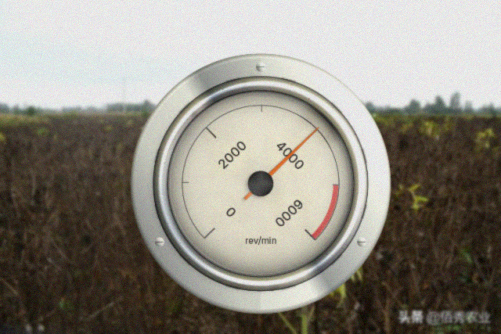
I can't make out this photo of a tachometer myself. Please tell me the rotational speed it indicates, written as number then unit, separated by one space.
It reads 4000 rpm
